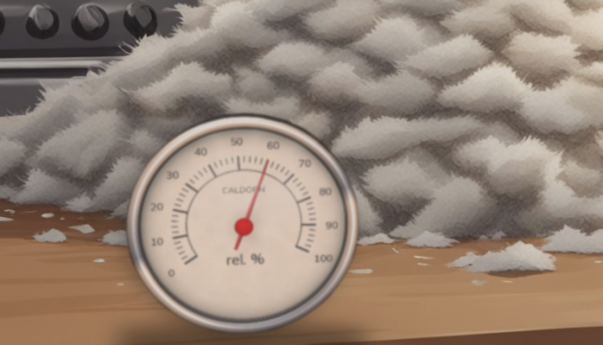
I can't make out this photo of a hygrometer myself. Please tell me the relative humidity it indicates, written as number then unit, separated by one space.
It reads 60 %
